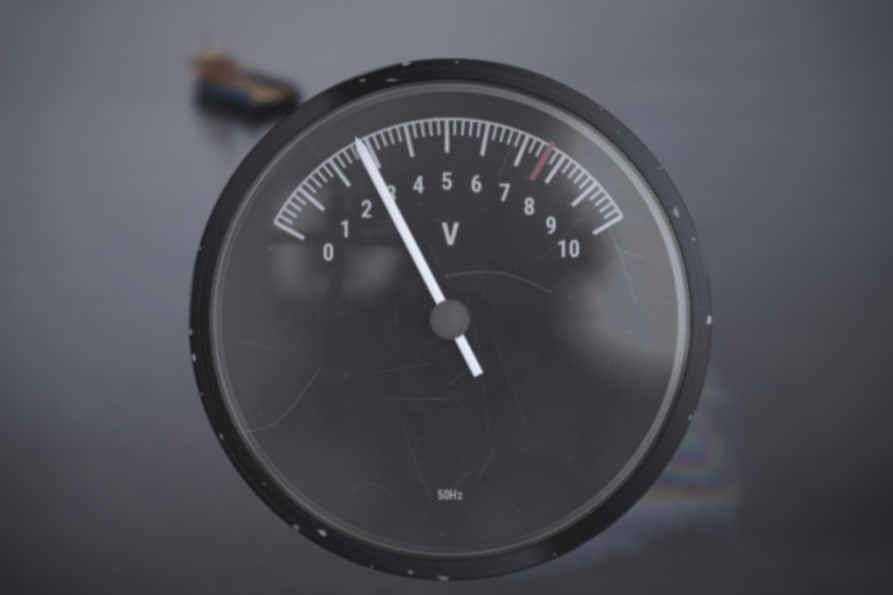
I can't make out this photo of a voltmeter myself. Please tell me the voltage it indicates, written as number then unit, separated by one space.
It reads 2.8 V
